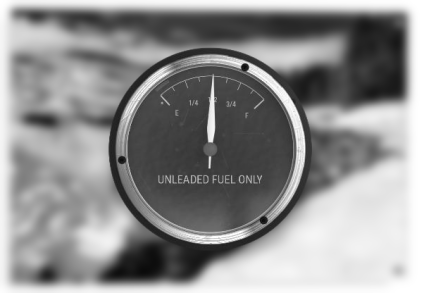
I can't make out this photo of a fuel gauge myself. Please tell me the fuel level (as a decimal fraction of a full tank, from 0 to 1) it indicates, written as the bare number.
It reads 0.5
